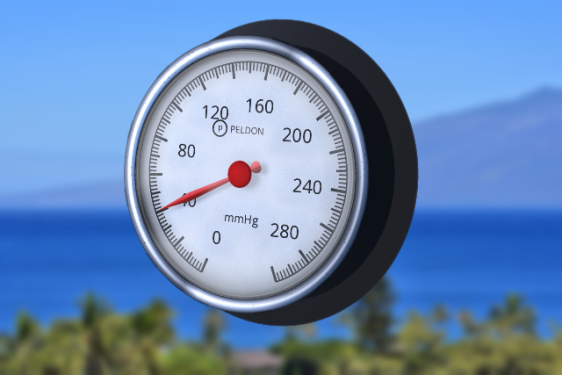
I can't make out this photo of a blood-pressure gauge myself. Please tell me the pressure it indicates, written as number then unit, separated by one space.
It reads 40 mmHg
